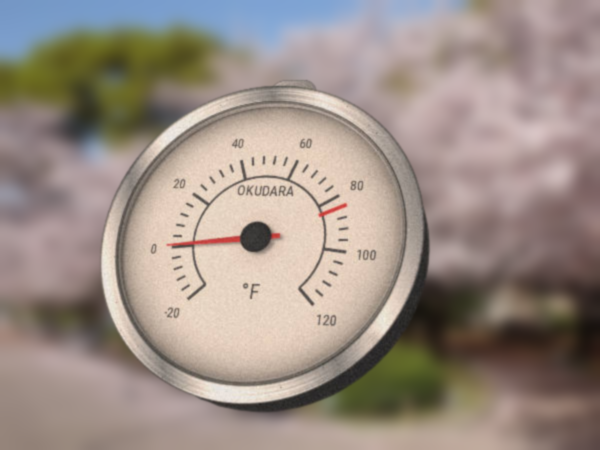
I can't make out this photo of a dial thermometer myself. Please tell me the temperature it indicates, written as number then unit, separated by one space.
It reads 0 °F
